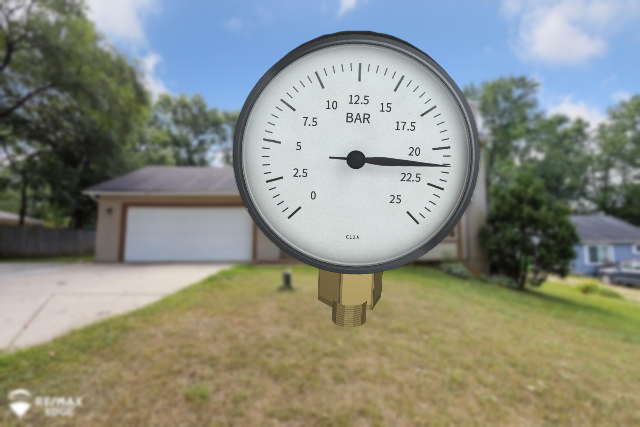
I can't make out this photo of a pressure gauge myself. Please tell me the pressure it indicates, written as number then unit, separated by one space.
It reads 21 bar
